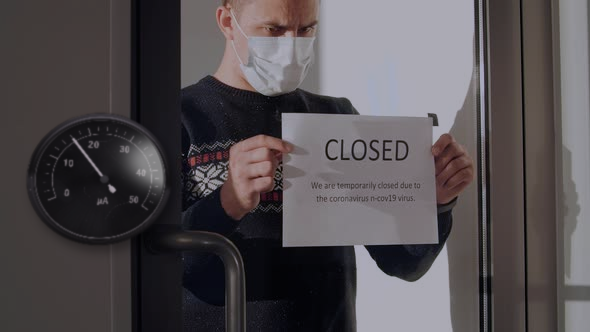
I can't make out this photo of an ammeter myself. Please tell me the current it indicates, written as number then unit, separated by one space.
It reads 16 µA
